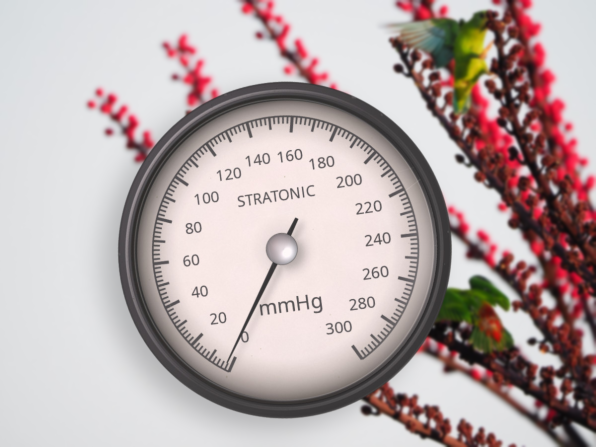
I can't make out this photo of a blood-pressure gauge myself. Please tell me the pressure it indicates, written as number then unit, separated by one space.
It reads 2 mmHg
